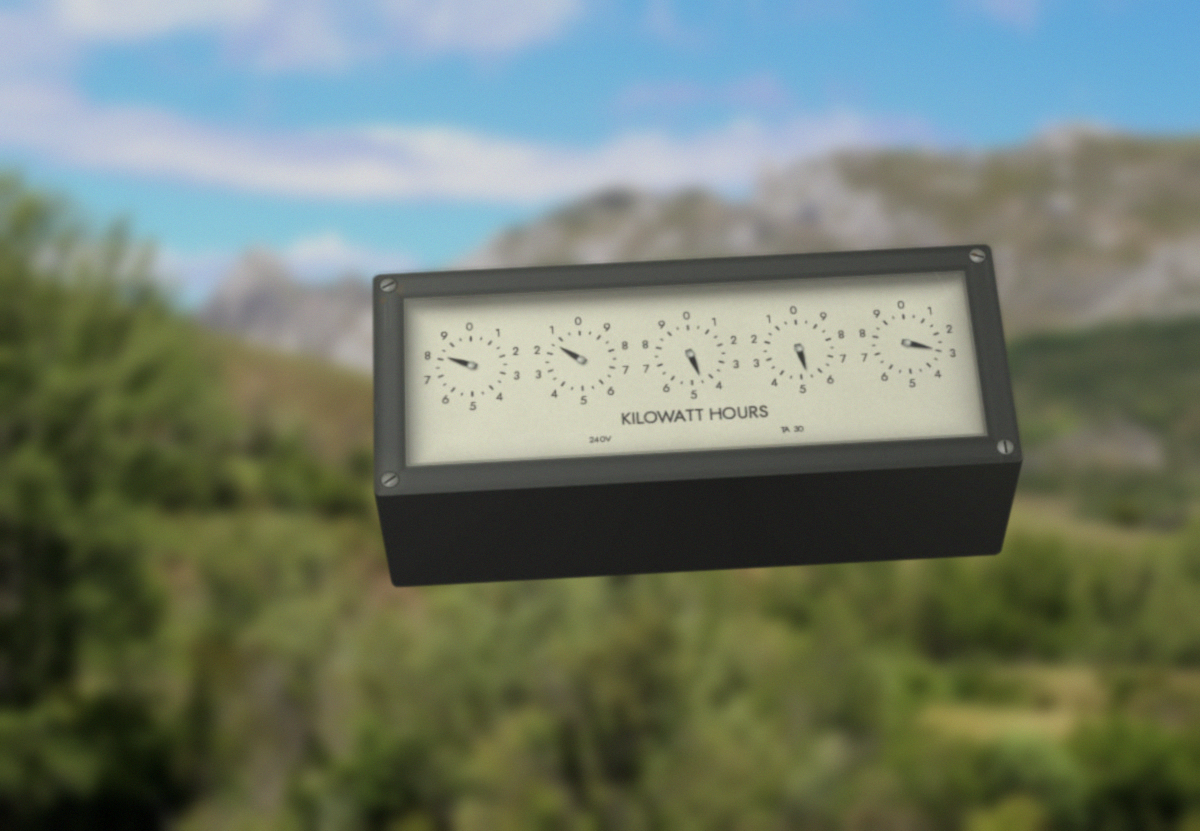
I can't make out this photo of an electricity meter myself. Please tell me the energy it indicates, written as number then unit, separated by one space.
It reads 81453 kWh
